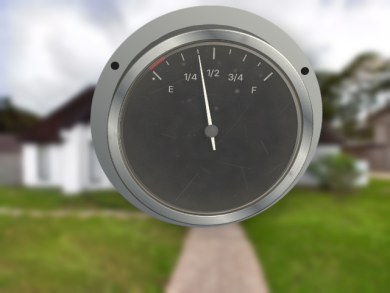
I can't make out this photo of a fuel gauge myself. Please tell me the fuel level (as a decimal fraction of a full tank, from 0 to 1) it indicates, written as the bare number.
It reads 0.375
